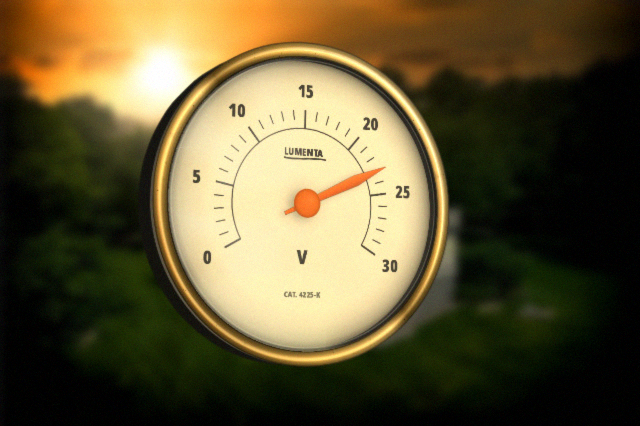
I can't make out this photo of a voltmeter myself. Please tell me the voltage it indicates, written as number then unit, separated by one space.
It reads 23 V
